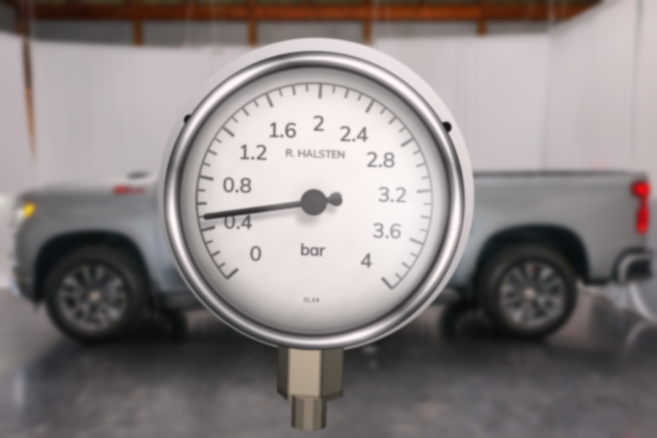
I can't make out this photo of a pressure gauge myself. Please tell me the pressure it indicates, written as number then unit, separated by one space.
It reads 0.5 bar
